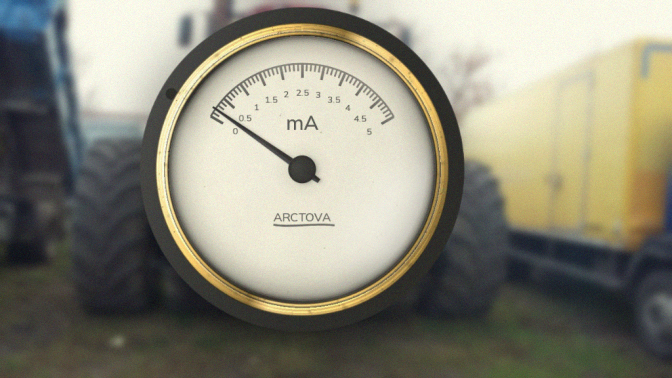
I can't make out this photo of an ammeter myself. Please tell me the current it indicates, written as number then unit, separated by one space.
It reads 0.2 mA
